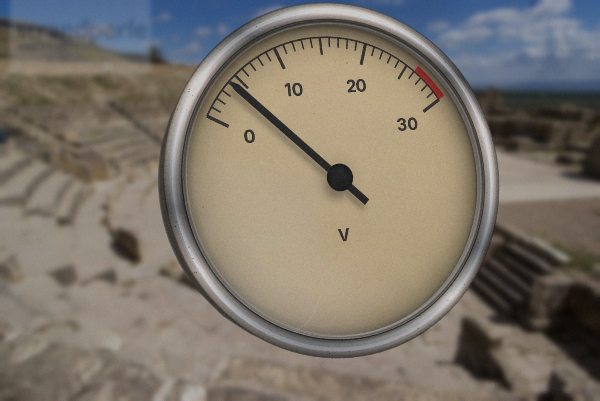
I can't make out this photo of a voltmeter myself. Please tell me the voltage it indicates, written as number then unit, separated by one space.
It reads 4 V
